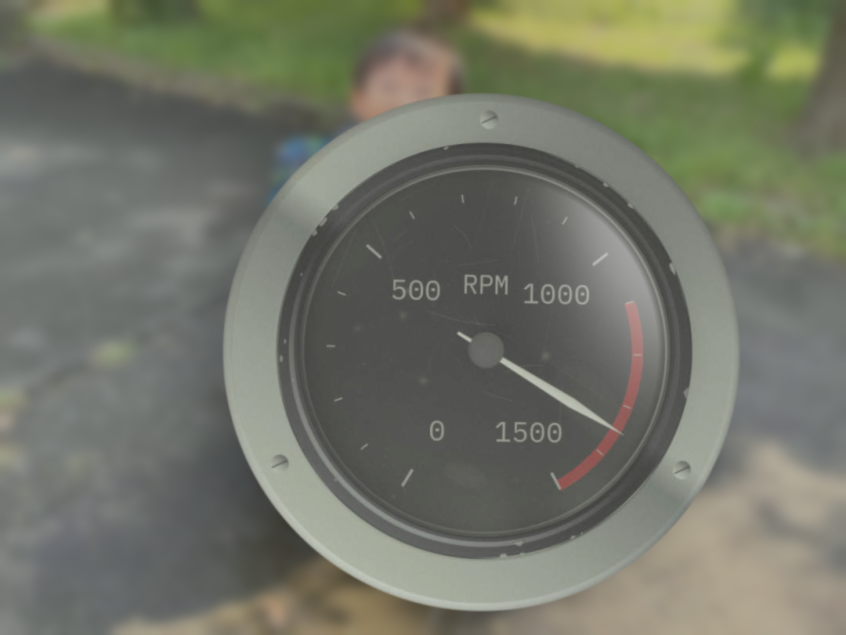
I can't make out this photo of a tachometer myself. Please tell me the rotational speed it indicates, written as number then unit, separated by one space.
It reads 1350 rpm
